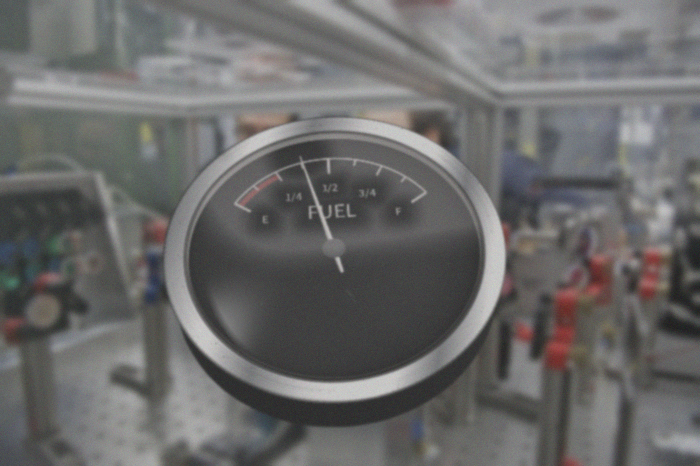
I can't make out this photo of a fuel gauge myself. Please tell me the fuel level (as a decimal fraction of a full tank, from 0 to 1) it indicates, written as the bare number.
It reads 0.375
